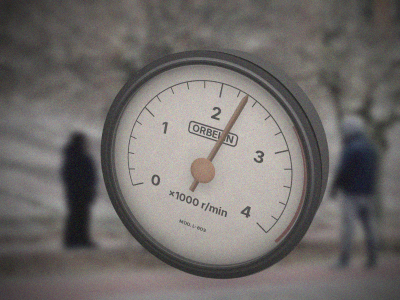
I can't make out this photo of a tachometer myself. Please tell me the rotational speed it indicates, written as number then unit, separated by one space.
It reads 2300 rpm
